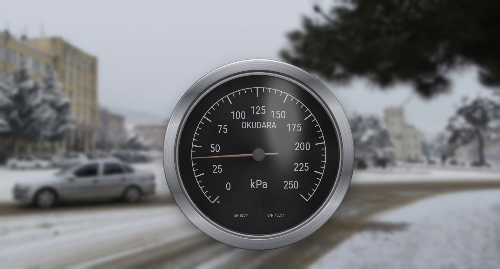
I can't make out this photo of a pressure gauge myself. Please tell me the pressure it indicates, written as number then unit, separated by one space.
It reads 40 kPa
